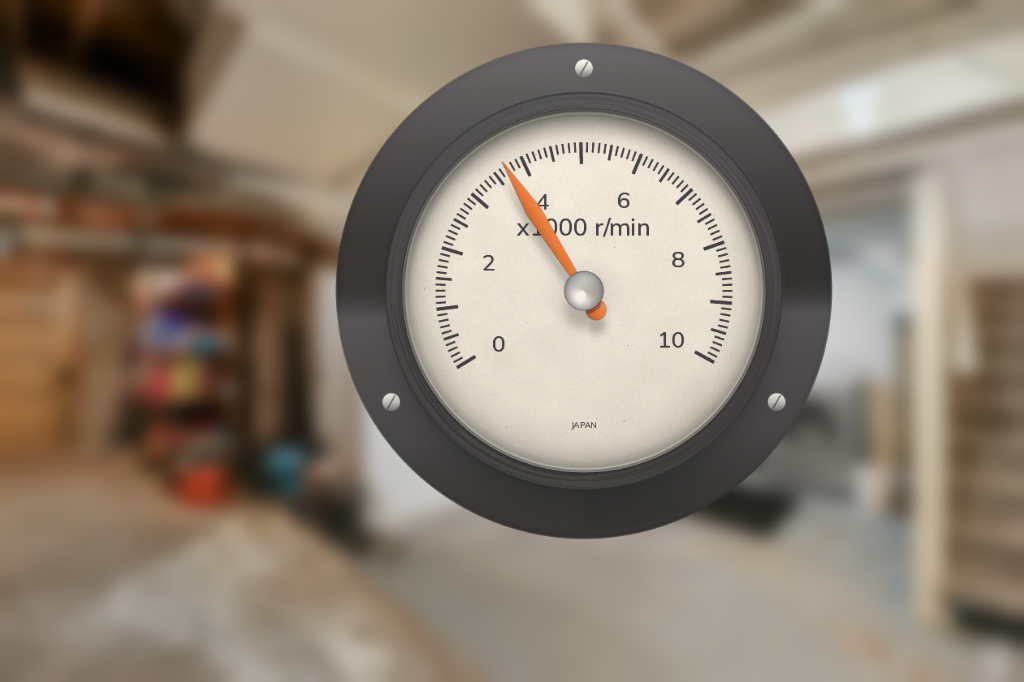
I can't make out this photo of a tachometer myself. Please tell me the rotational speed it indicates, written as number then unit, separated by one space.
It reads 3700 rpm
